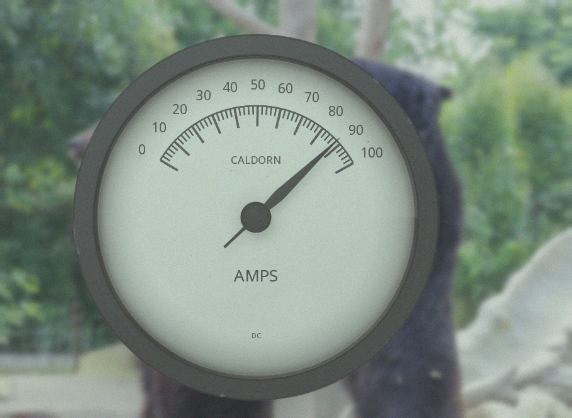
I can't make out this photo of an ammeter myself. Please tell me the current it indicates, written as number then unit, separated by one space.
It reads 88 A
